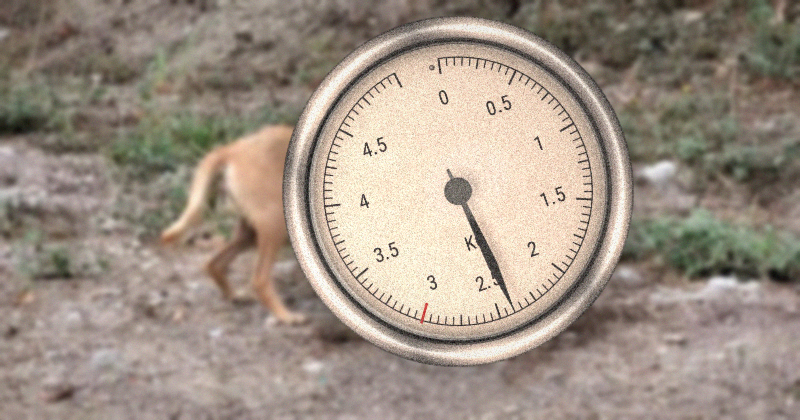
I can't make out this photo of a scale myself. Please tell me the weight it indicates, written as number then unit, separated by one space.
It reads 2.4 kg
